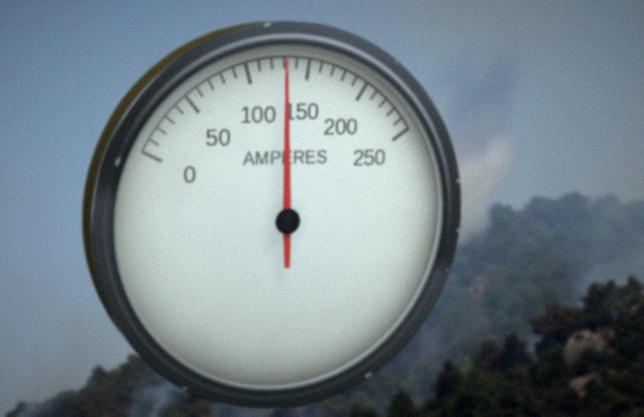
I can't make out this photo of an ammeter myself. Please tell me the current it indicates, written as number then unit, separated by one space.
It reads 130 A
